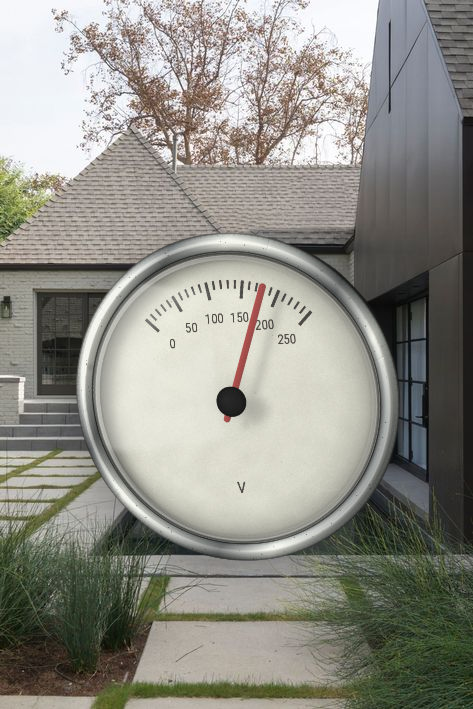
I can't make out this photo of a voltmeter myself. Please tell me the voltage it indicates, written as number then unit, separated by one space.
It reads 180 V
